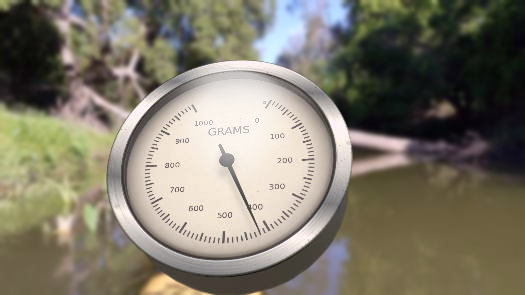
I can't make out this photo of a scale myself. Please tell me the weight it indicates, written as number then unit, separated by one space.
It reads 420 g
